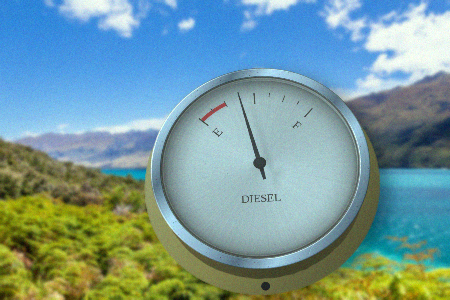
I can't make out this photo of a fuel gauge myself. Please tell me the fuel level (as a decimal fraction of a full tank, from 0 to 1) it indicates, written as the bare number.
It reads 0.375
